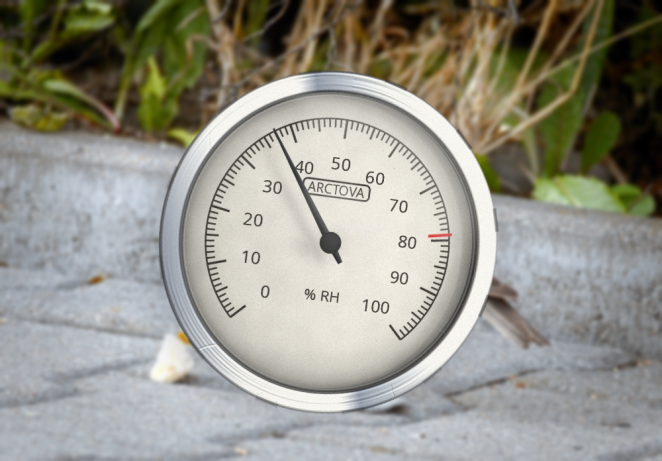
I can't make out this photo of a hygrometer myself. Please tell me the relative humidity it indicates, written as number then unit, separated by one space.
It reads 37 %
